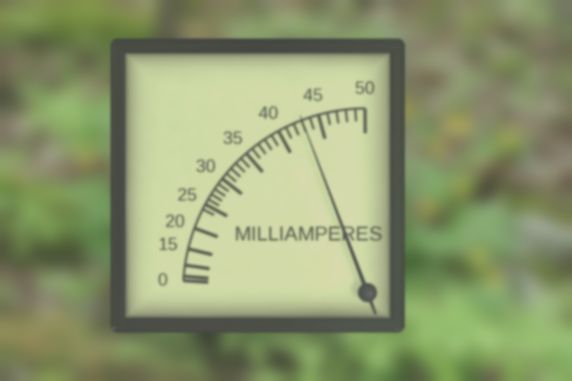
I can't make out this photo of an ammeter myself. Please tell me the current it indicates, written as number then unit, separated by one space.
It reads 43 mA
